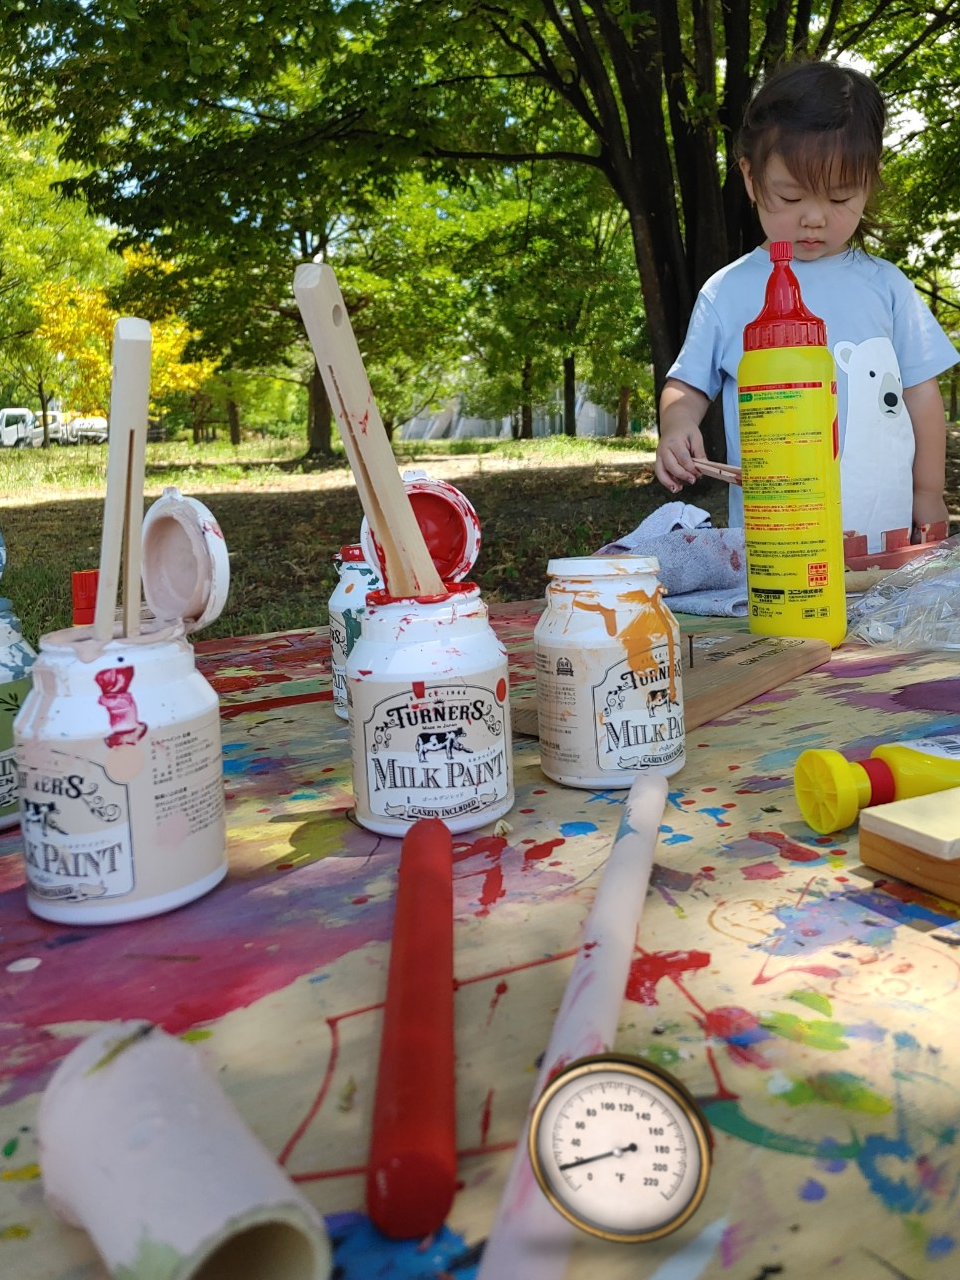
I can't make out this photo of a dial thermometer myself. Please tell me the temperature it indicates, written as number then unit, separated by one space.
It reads 20 °F
